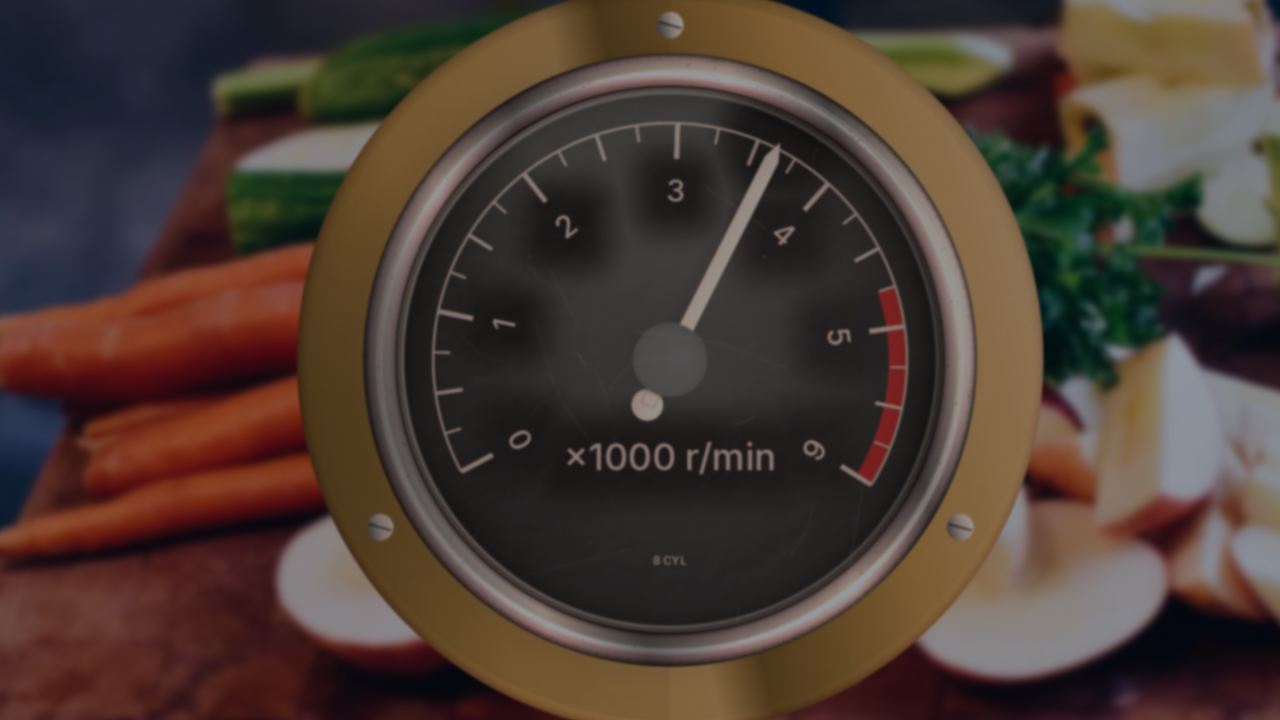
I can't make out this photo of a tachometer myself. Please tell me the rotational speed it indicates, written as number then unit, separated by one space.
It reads 3625 rpm
